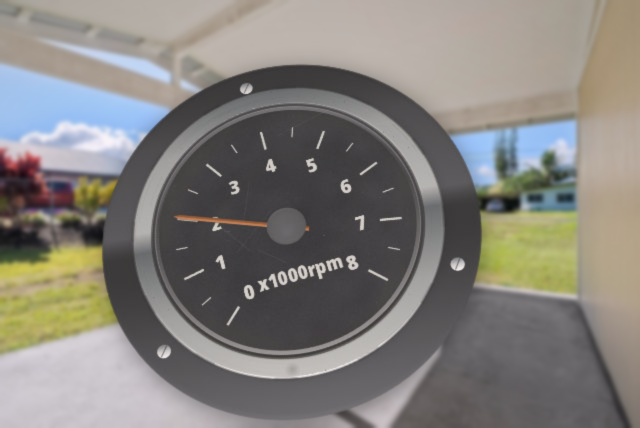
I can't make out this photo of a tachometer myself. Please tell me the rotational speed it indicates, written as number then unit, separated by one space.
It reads 2000 rpm
